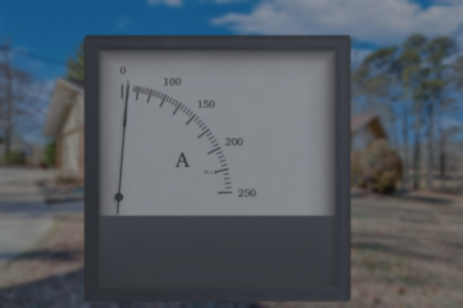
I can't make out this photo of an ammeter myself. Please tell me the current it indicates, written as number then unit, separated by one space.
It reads 25 A
